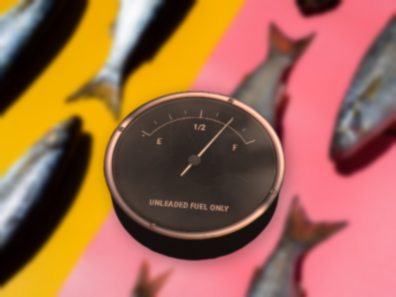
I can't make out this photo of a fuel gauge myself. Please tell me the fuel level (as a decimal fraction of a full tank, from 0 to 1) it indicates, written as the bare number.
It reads 0.75
